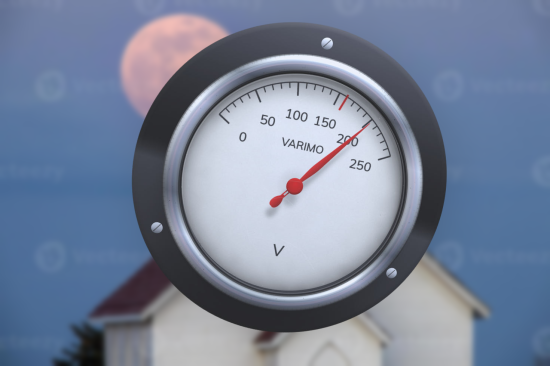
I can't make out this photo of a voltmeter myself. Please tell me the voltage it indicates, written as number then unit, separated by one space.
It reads 200 V
